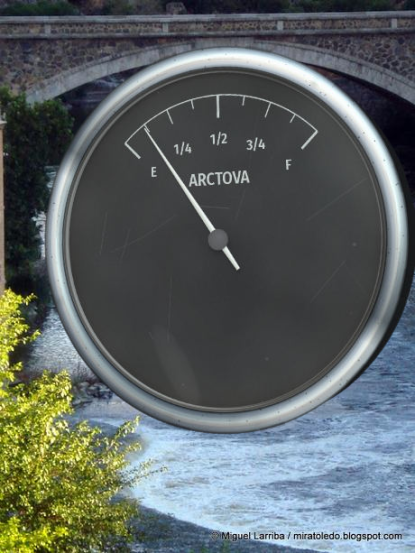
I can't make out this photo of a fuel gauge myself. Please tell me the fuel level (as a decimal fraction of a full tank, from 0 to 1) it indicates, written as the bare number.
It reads 0.125
